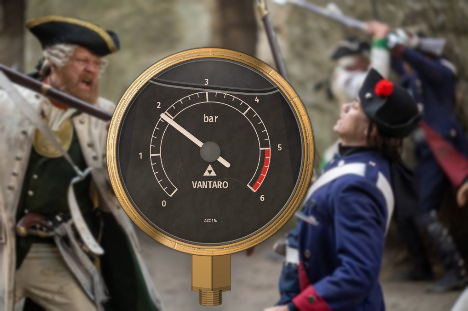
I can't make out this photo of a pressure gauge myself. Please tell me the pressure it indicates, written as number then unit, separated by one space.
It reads 1.9 bar
